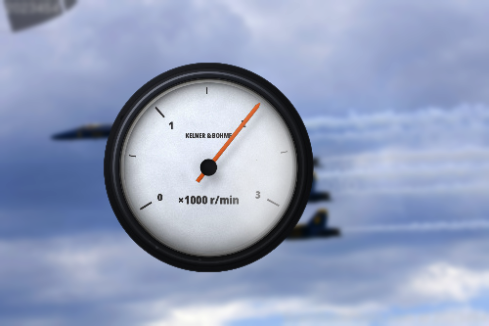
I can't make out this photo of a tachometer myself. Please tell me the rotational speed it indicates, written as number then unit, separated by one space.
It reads 2000 rpm
